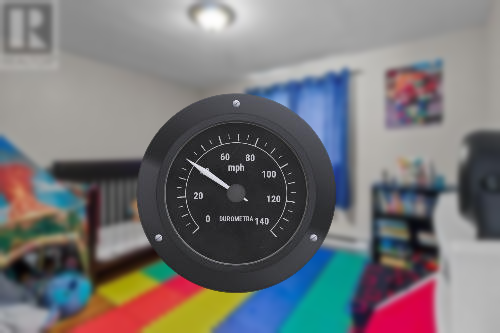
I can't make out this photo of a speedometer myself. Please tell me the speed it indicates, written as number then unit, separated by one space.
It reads 40 mph
